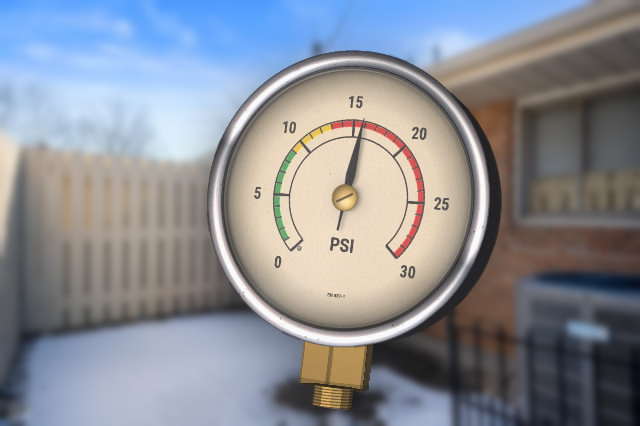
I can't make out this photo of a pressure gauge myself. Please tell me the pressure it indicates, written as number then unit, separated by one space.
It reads 16 psi
